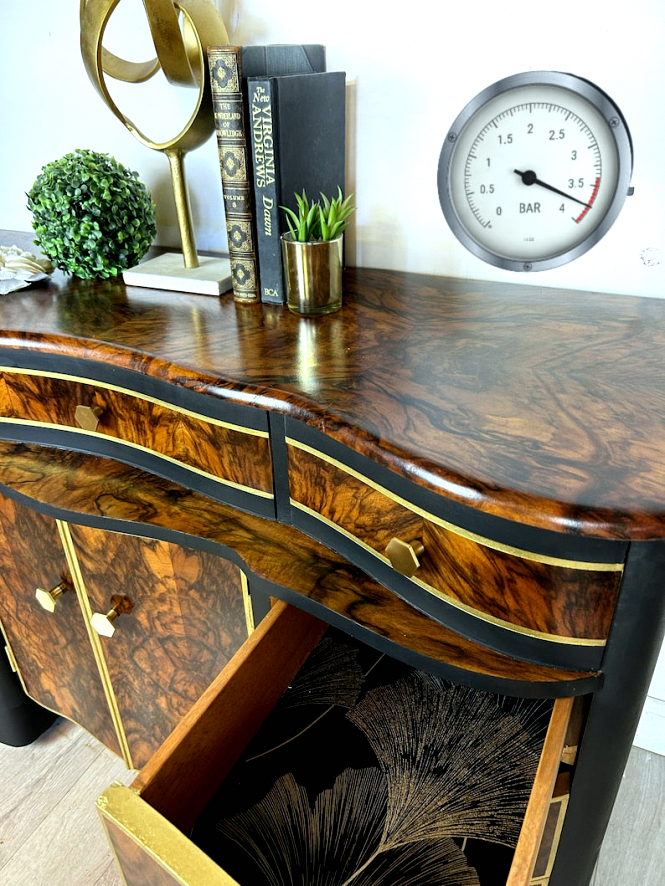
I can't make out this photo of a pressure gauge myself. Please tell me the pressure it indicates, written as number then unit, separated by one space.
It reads 3.75 bar
